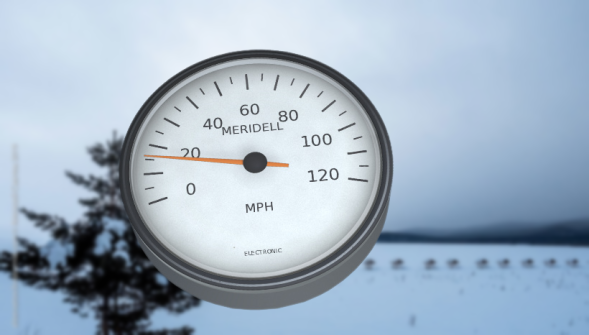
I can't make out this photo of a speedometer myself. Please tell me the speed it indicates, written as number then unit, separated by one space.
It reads 15 mph
